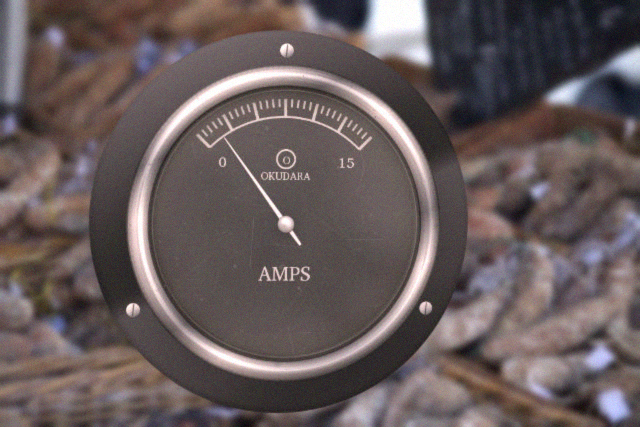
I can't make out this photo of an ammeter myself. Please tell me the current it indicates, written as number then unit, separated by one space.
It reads 1.5 A
